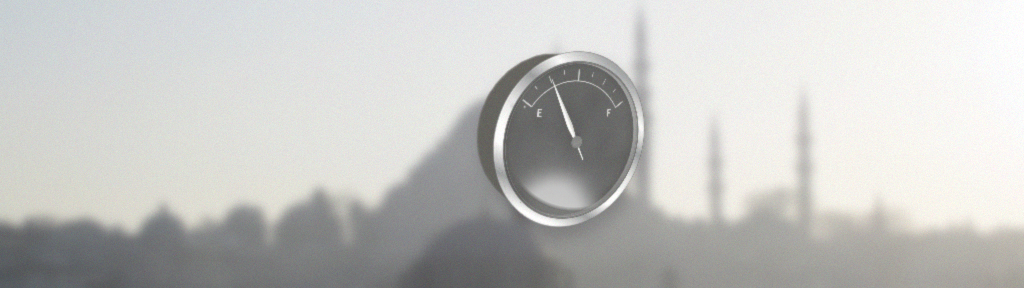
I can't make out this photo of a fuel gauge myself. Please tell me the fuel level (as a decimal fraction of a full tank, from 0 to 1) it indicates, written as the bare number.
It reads 0.25
